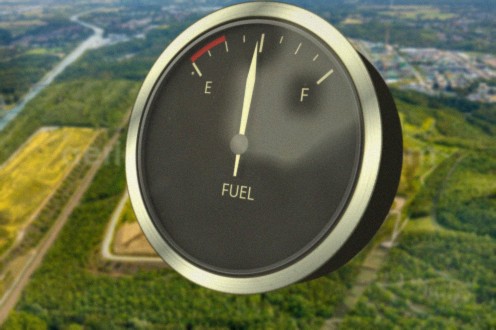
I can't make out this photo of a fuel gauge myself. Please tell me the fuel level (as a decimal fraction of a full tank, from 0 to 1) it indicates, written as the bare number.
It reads 0.5
